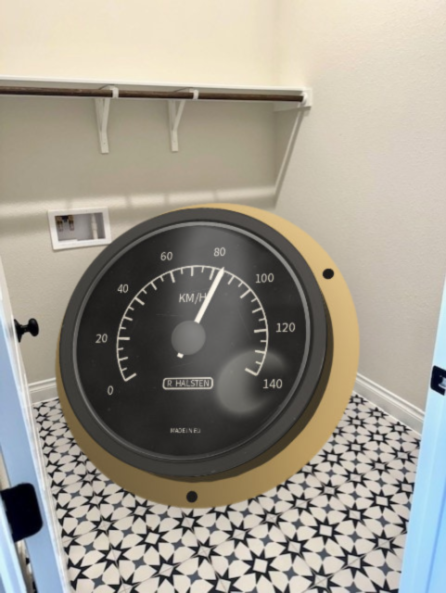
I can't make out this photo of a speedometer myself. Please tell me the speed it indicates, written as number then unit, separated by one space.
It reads 85 km/h
